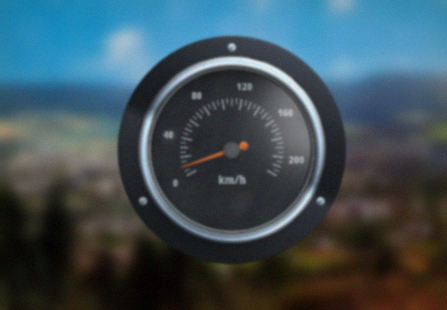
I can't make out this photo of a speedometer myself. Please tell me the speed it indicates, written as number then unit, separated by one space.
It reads 10 km/h
